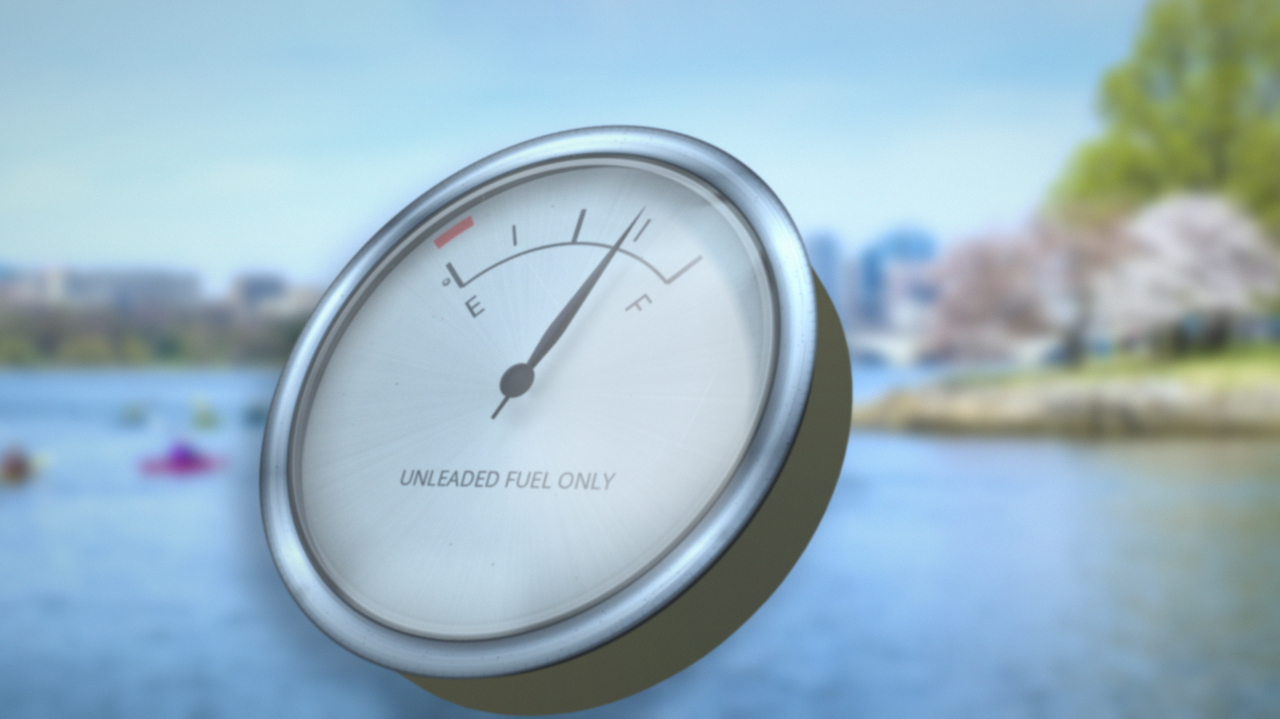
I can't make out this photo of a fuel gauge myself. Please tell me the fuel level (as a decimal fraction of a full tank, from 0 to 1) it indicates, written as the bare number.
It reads 0.75
